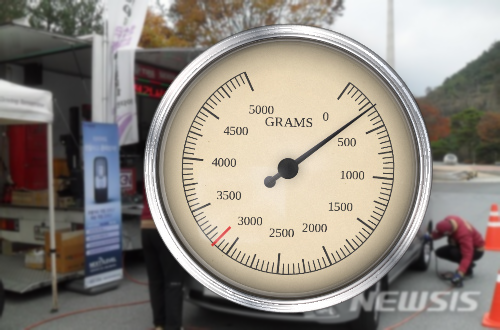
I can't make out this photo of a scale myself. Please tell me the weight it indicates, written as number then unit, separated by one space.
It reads 300 g
